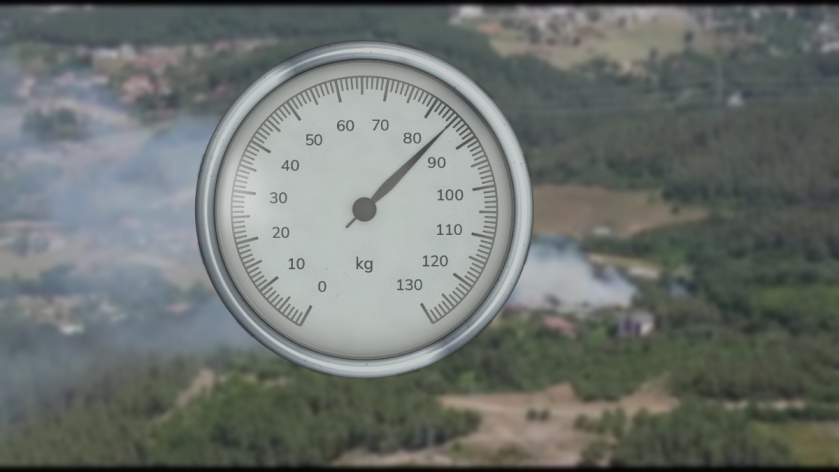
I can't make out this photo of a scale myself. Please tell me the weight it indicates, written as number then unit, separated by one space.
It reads 85 kg
